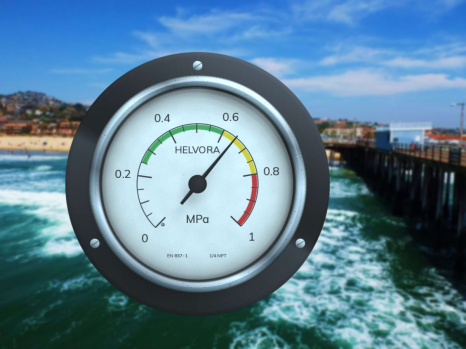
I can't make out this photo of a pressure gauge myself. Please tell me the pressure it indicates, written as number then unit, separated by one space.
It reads 0.65 MPa
